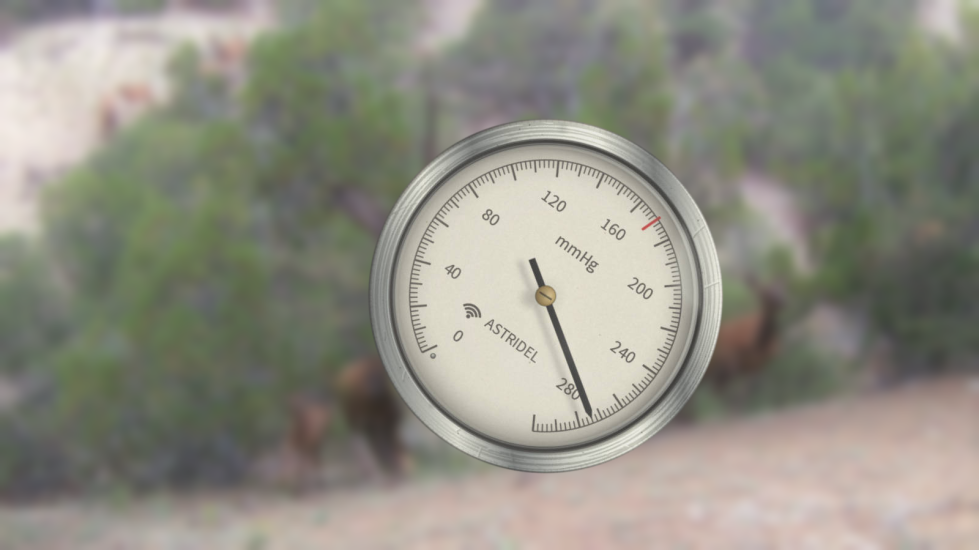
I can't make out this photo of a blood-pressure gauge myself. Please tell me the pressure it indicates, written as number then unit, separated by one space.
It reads 274 mmHg
